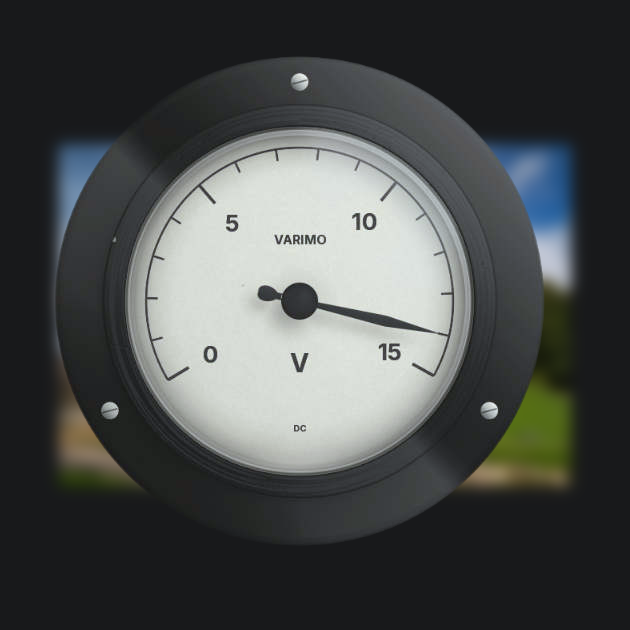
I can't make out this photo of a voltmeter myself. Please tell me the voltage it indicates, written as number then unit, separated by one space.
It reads 14 V
